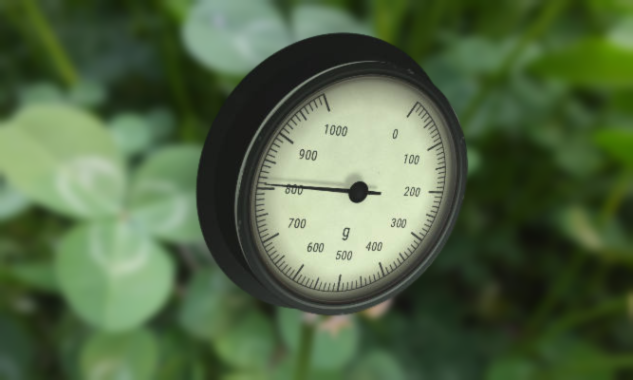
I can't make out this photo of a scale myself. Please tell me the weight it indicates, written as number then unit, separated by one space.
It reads 810 g
